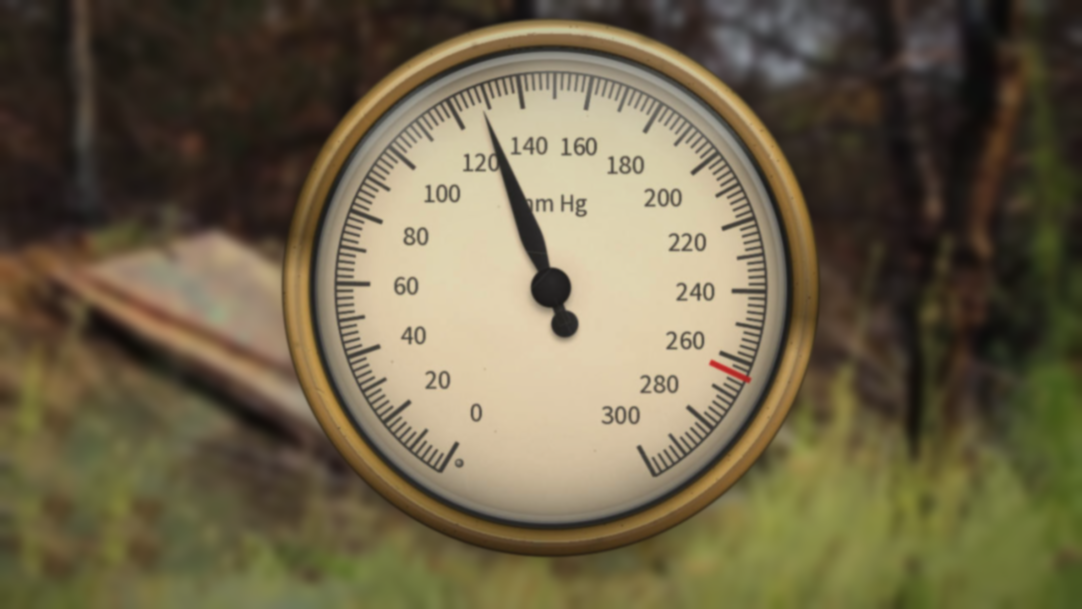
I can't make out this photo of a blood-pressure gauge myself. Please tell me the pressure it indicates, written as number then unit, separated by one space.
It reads 128 mmHg
